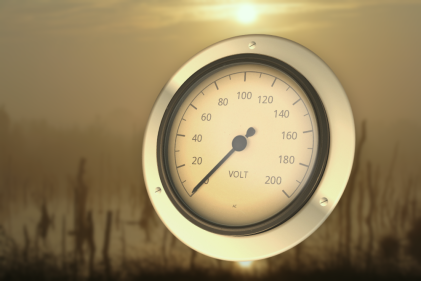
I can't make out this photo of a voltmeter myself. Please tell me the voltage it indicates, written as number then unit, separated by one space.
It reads 0 V
